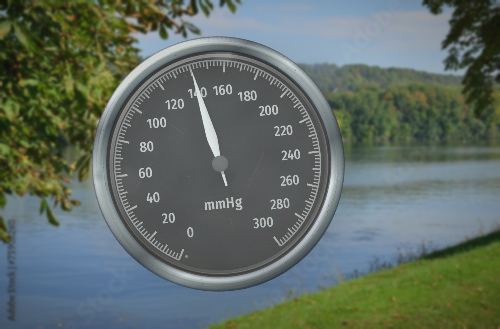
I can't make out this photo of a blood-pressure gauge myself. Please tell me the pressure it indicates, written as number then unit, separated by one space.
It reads 140 mmHg
